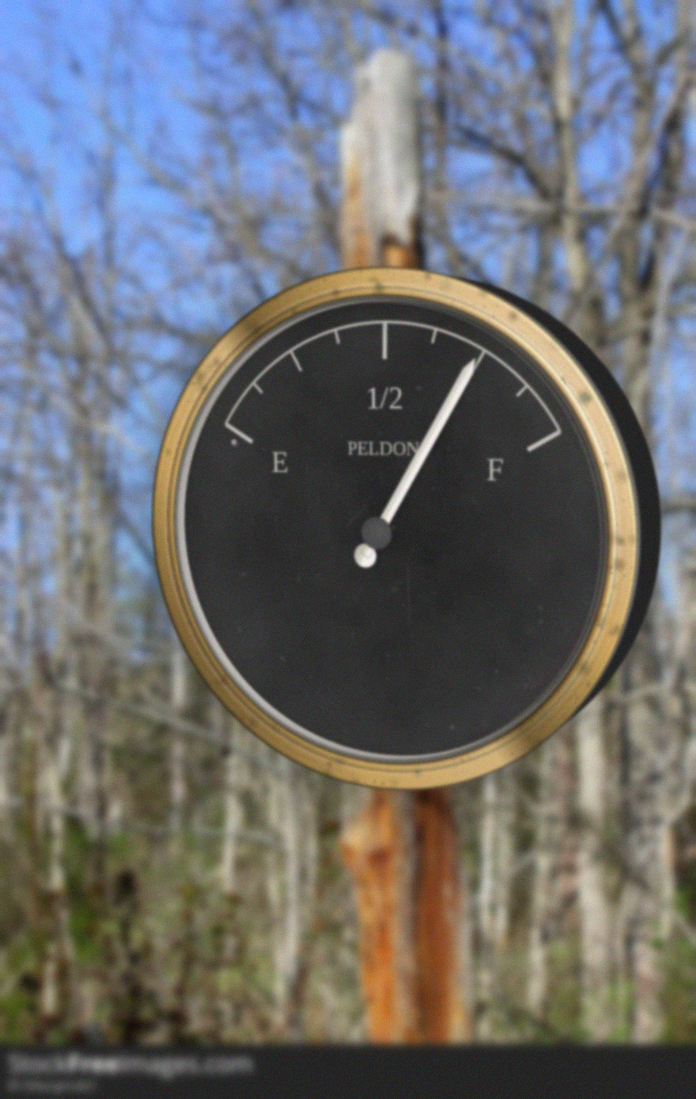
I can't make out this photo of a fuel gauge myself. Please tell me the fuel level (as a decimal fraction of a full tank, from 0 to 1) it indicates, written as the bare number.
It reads 0.75
